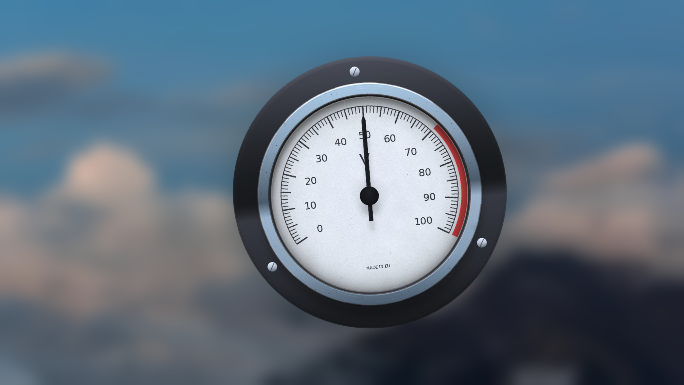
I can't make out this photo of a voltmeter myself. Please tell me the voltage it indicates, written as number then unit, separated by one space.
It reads 50 V
